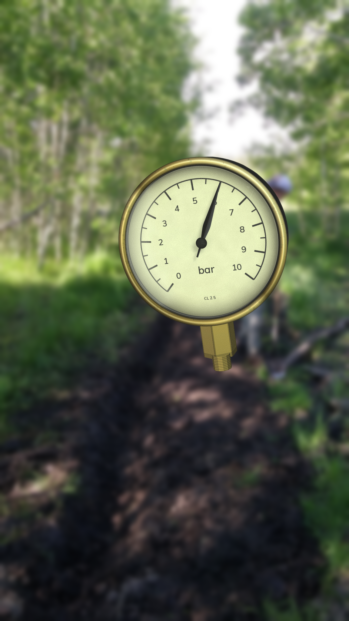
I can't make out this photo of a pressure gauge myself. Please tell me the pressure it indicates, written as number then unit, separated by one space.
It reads 6 bar
